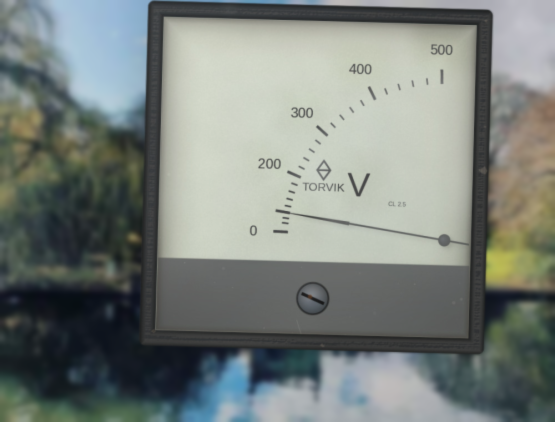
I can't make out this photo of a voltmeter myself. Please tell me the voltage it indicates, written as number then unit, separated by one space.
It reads 100 V
